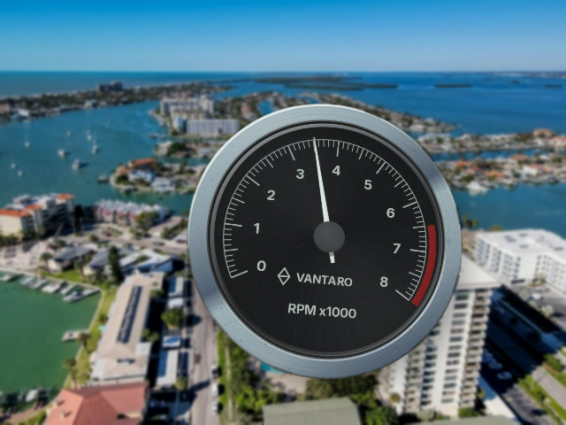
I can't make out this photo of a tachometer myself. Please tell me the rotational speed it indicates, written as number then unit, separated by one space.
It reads 3500 rpm
